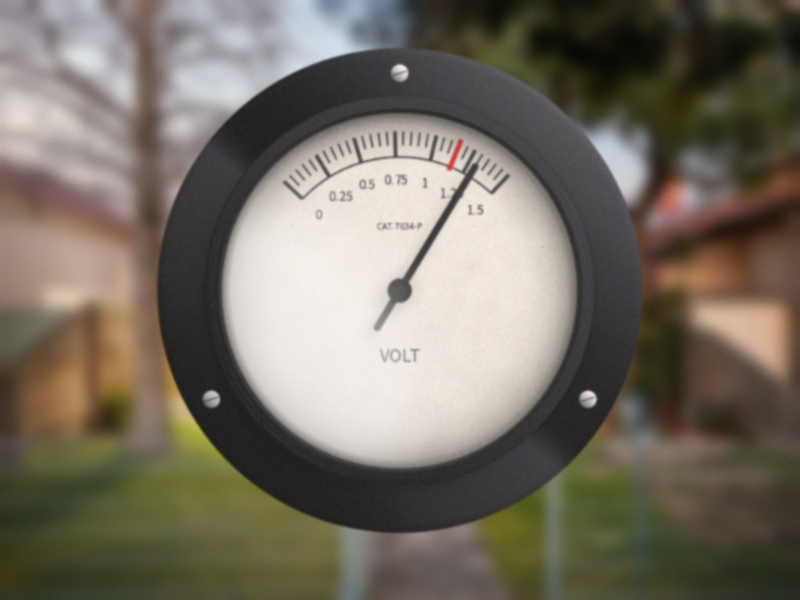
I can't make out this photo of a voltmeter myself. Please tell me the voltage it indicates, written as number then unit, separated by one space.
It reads 1.3 V
